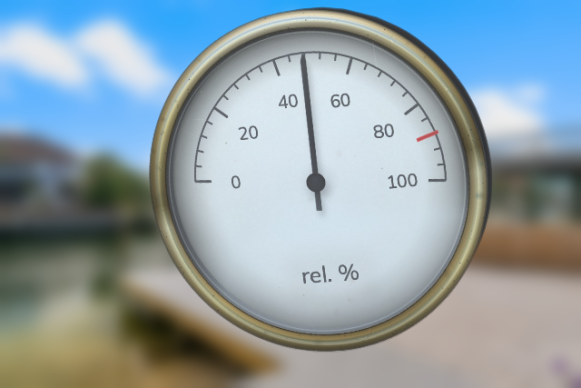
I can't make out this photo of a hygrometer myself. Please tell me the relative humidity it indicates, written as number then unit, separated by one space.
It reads 48 %
